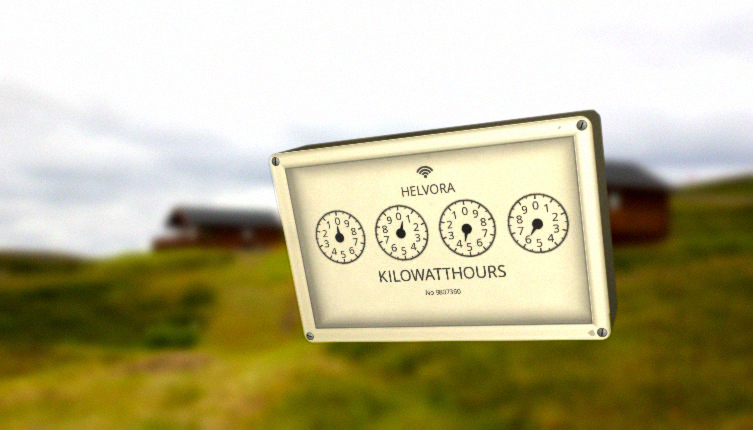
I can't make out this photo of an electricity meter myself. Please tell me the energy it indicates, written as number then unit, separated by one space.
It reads 46 kWh
